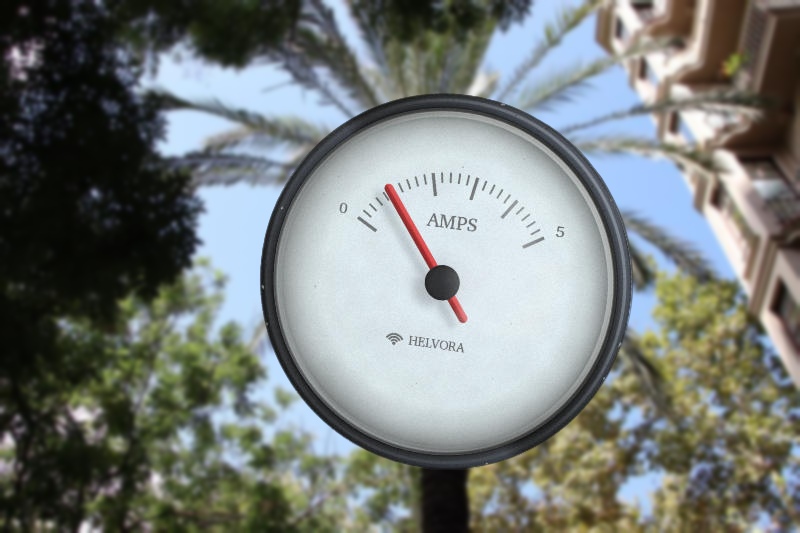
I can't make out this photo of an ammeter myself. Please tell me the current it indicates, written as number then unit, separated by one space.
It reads 1 A
